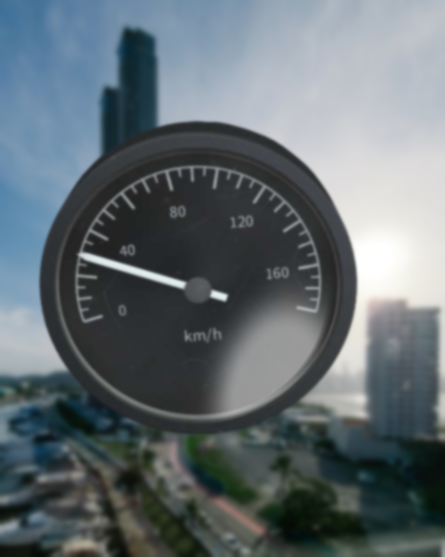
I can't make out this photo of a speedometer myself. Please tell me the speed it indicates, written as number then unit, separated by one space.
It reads 30 km/h
